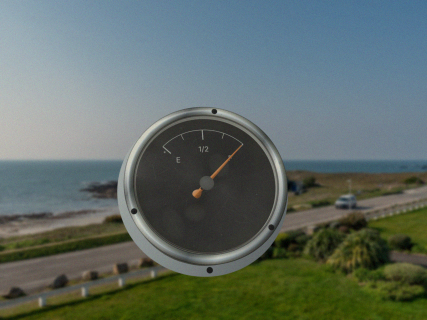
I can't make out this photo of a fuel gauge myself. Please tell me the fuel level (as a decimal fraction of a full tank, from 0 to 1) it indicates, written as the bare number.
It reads 1
